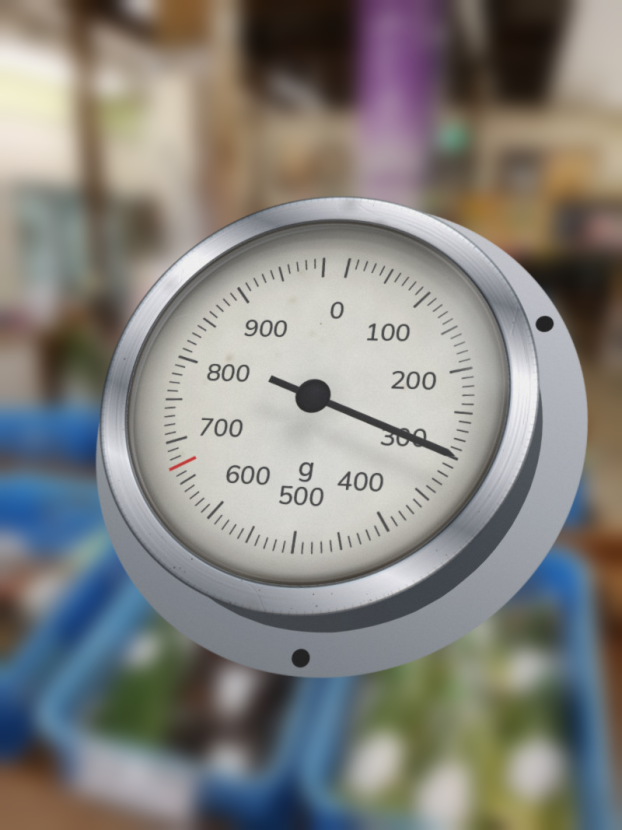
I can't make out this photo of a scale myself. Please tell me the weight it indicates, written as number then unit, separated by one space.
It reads 300 g
